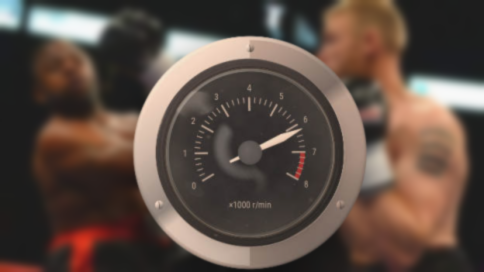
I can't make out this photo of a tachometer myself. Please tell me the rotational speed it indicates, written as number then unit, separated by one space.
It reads 6200 rpm
